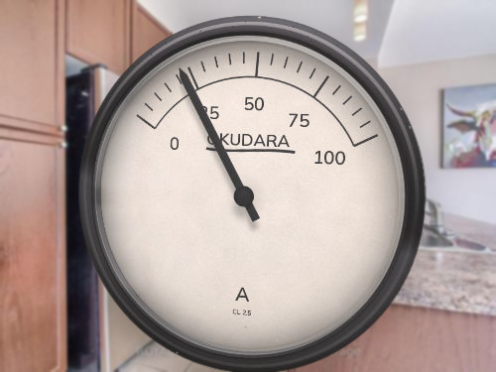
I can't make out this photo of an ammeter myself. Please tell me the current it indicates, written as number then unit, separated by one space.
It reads 22.5 A
